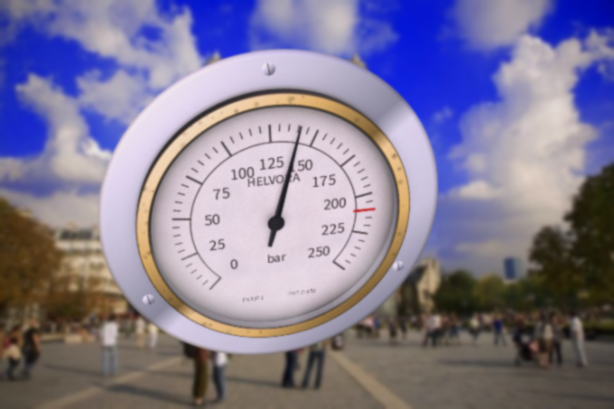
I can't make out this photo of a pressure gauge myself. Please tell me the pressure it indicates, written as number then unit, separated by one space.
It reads 140 bar
